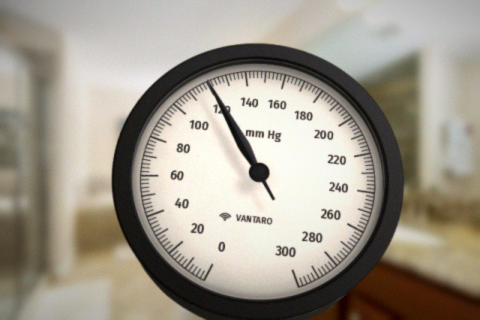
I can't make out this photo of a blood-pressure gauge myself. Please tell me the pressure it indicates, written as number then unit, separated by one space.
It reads 120 mmHg
